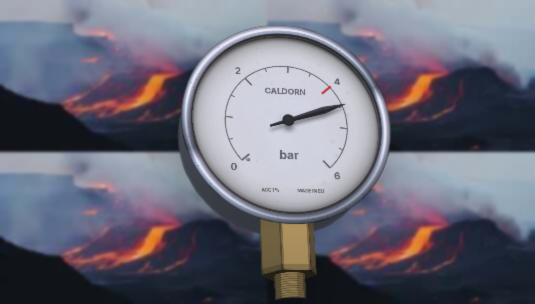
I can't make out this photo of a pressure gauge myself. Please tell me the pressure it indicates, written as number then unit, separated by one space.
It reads 4.5 bar
